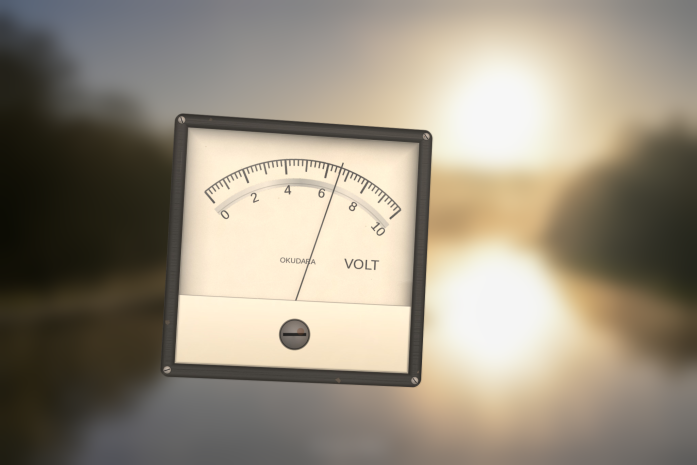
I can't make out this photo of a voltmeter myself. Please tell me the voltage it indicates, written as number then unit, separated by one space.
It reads 6.6 V
